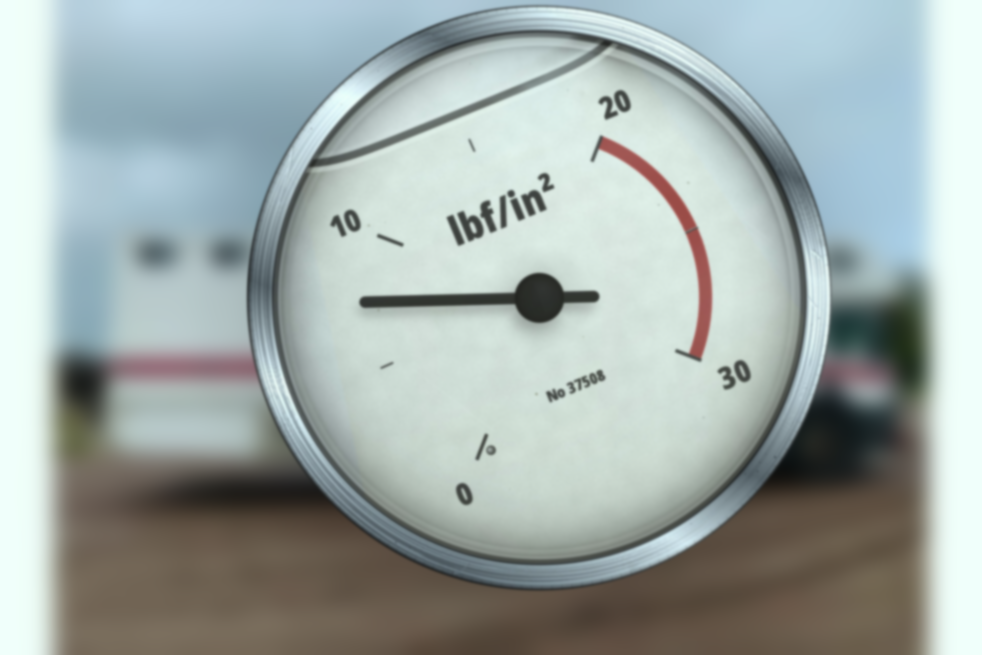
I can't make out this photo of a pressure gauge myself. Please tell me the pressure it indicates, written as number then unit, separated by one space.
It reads 7.5 psi
